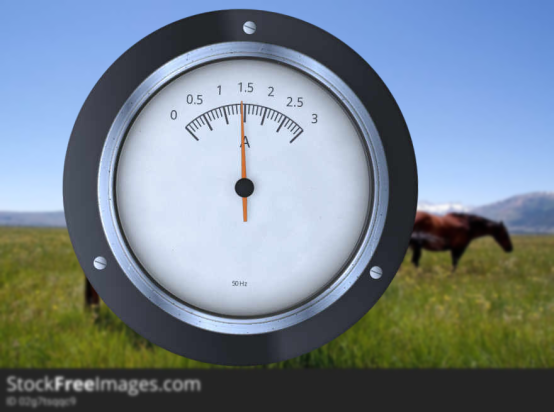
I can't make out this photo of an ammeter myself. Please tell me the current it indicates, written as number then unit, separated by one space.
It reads 1.4 A
